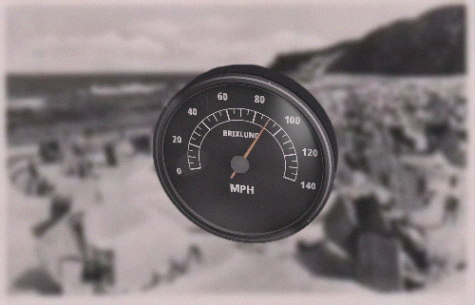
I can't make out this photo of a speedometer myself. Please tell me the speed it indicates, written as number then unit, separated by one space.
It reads 90 mph
